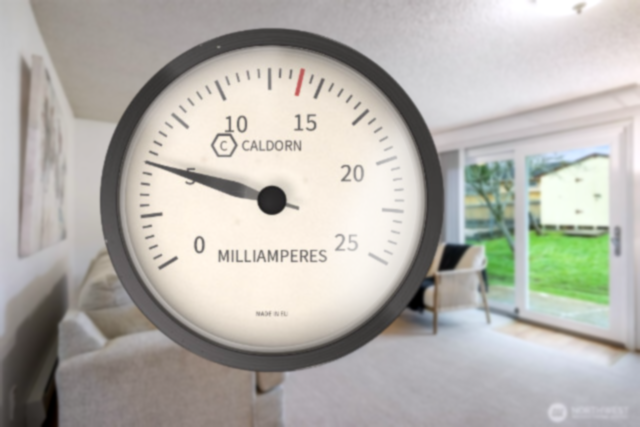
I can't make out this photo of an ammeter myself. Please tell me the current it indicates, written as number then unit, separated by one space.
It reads 5 mA
